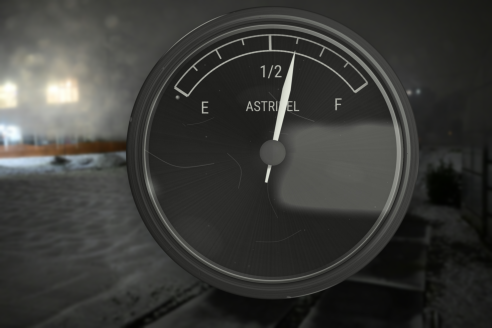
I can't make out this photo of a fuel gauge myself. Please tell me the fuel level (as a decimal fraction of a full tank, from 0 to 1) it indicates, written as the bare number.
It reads 0.625
